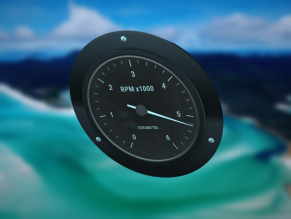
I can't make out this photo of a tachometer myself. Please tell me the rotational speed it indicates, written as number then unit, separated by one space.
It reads 5200 rpm
